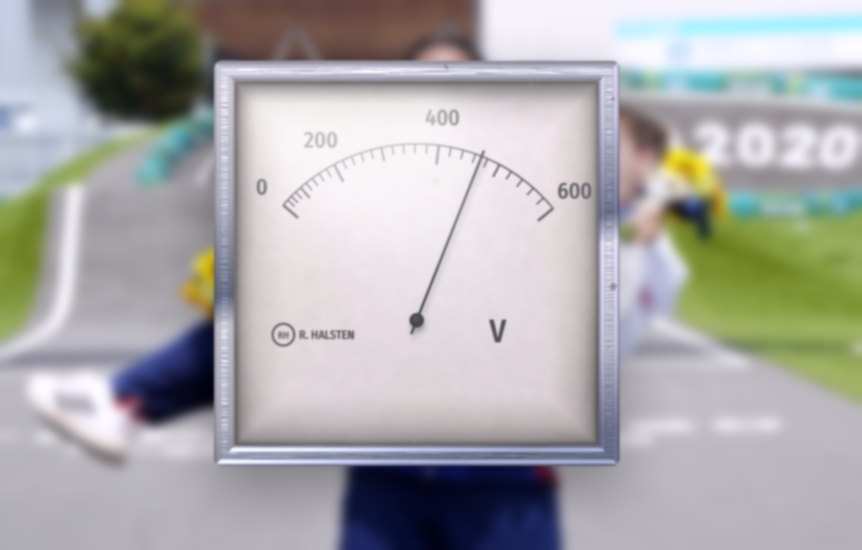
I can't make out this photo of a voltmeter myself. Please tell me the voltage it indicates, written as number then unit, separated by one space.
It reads 470 V
